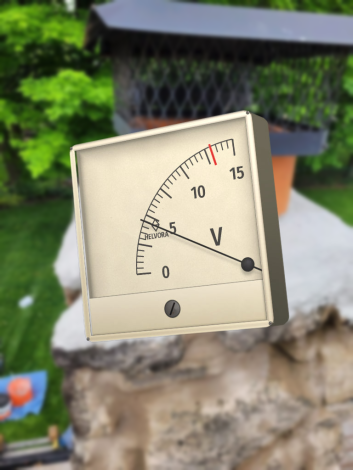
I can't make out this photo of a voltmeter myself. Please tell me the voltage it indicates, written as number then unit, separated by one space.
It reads 4.5 V
